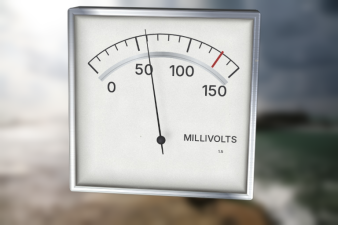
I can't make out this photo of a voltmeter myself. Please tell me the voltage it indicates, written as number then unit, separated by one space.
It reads 60 mV
